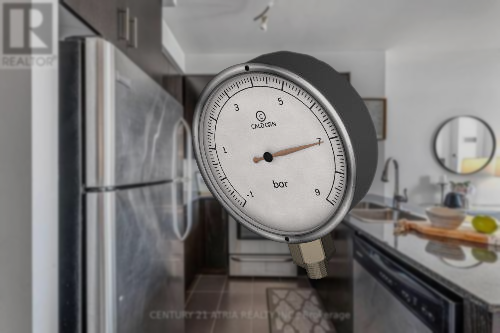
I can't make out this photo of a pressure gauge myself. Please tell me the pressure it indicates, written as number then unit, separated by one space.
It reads 7 bar
